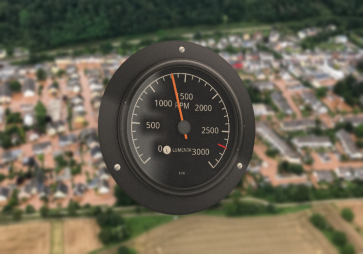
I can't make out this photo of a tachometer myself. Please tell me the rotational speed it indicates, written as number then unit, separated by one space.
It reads 1300 rpm
